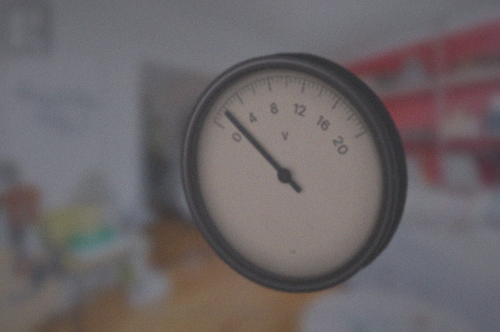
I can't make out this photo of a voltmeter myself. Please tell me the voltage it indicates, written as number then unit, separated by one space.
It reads 2 V
